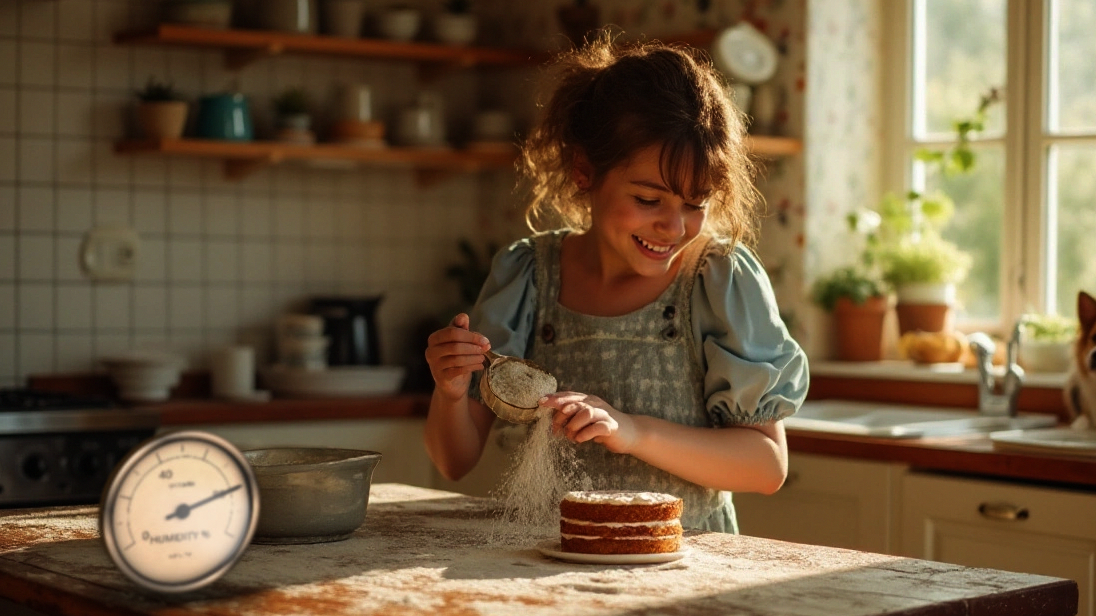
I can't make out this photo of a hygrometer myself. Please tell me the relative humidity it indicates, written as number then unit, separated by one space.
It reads 80 %
